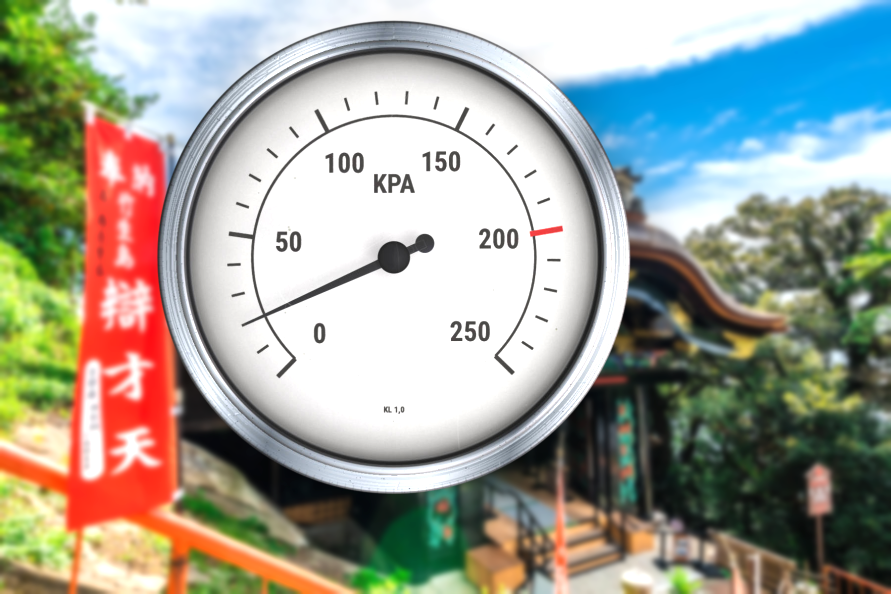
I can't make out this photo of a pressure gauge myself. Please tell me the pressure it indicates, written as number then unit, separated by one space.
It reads 20 kPa
